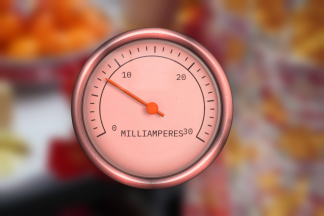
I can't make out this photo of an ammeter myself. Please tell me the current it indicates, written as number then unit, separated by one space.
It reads 7.5 mA
